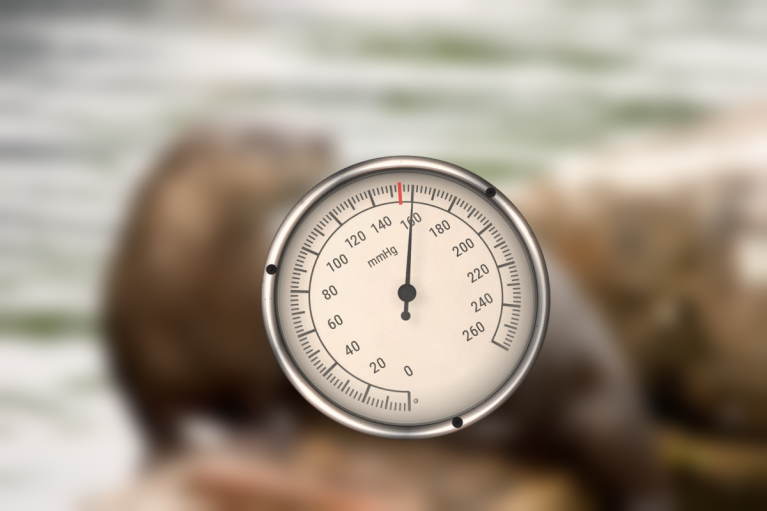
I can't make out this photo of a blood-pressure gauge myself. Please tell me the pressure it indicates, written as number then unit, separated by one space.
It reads 160 mmHg
